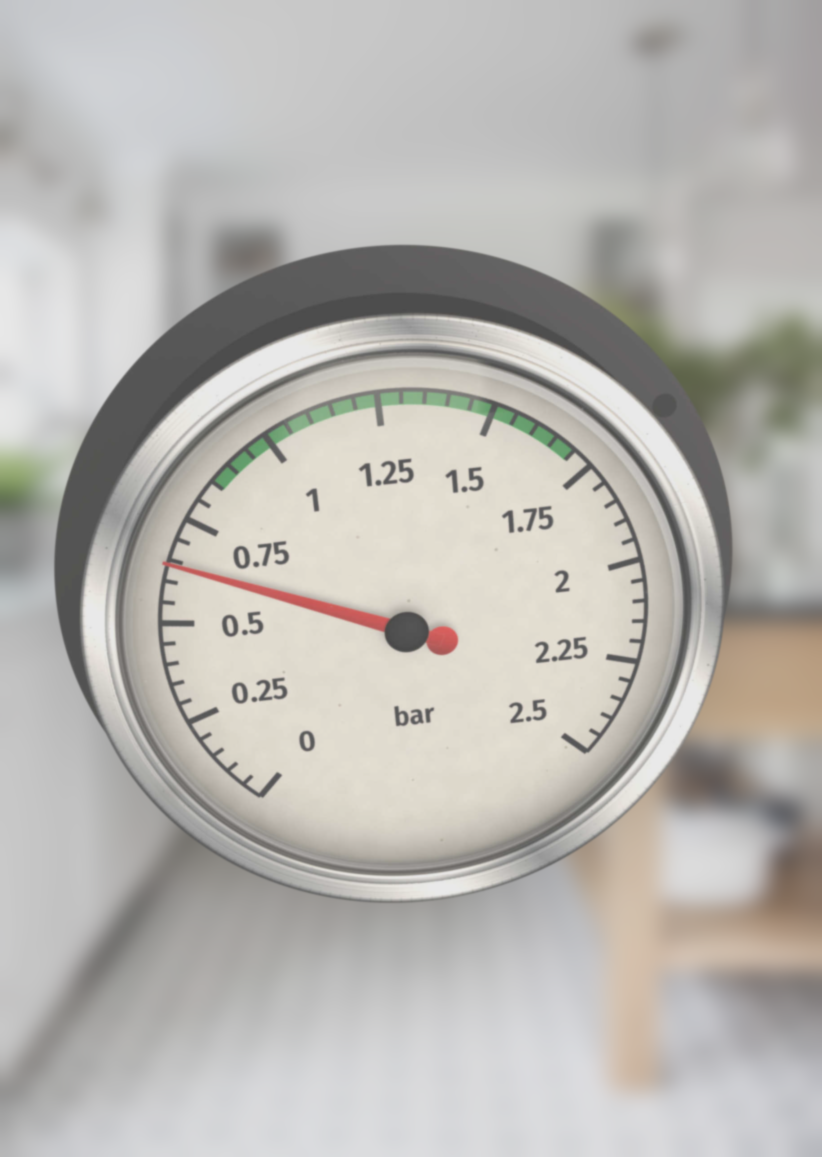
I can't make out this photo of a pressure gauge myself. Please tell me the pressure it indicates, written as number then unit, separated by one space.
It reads 0.65 bar
